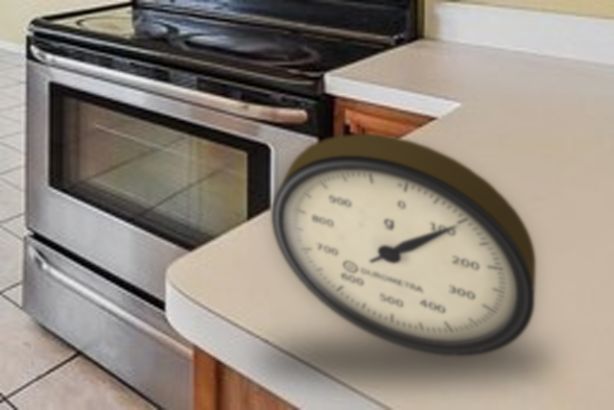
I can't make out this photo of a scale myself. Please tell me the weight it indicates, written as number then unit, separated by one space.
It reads 100 g
